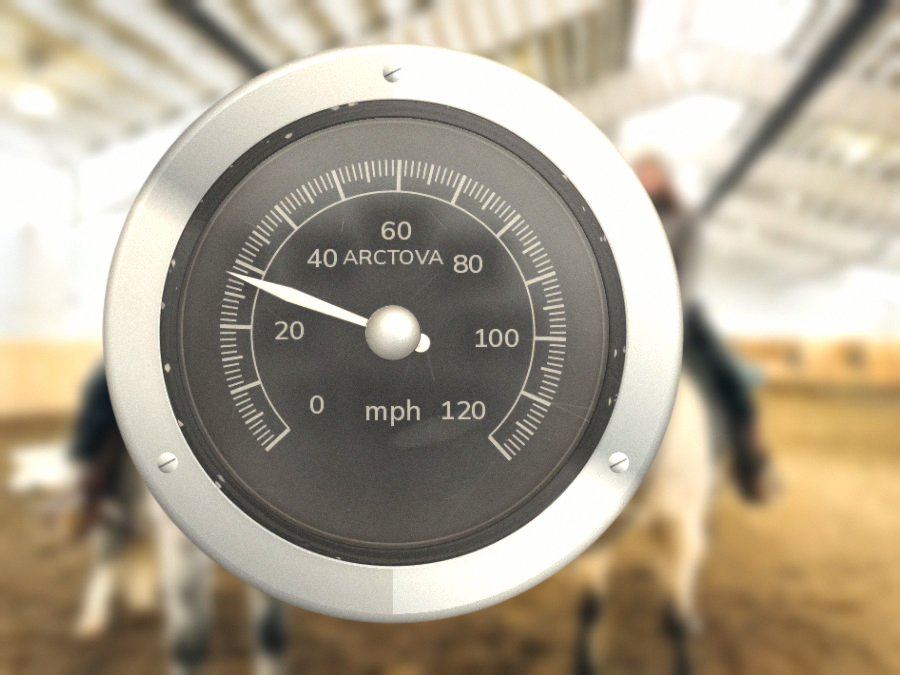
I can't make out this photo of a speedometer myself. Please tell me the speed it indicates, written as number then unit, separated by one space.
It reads 28 mph
